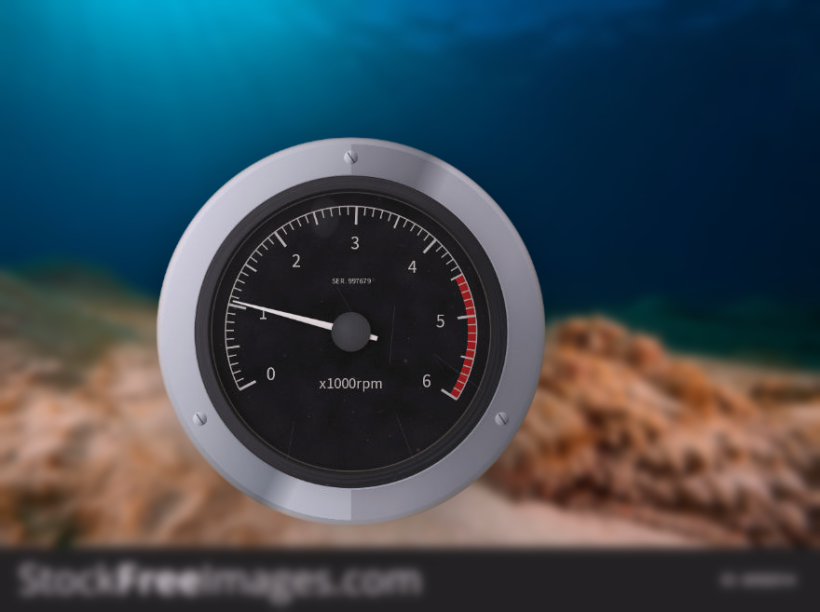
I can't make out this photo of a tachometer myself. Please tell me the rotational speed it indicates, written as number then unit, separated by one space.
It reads 1050 rpm
